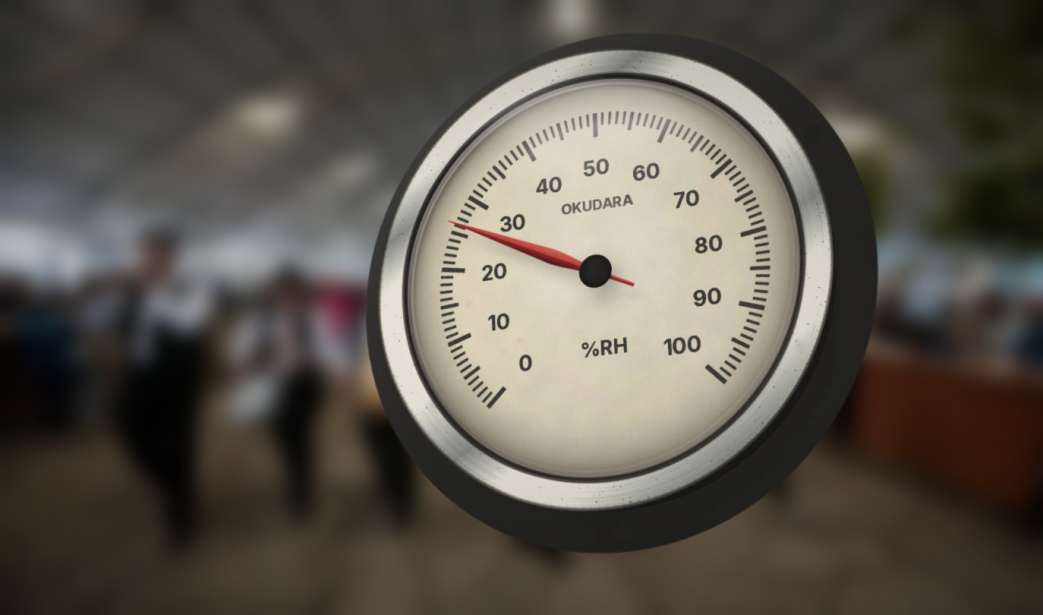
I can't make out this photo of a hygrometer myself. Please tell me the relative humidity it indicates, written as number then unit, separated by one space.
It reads 26 %
